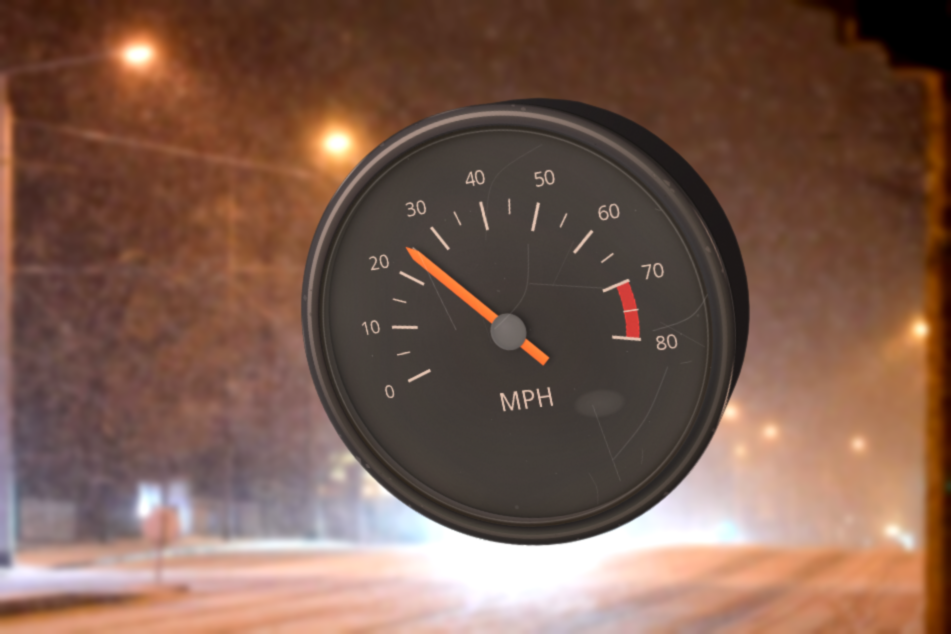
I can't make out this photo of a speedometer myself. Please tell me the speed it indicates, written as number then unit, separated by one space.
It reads 25 mph
